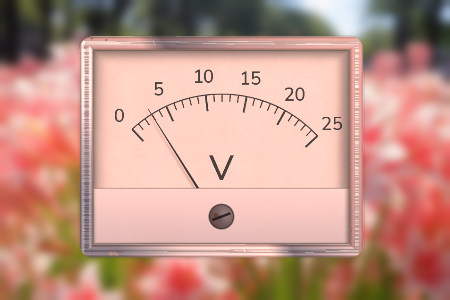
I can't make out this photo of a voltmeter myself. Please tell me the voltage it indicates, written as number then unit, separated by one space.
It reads 3 V
